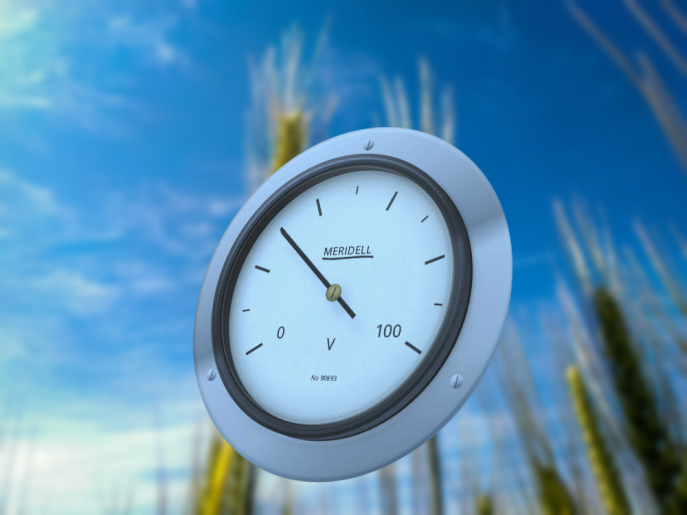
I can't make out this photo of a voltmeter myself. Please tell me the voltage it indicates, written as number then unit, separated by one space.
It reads 30 V
